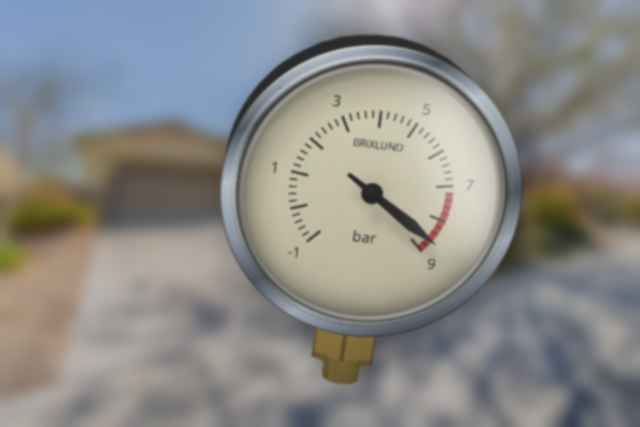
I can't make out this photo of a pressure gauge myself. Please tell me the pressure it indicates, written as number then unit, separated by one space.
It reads 8.6 bar
